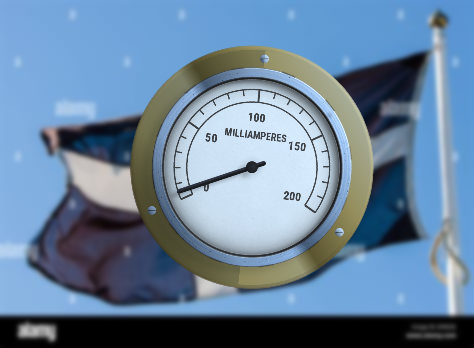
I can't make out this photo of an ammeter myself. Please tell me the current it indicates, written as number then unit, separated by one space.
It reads 5 mA
